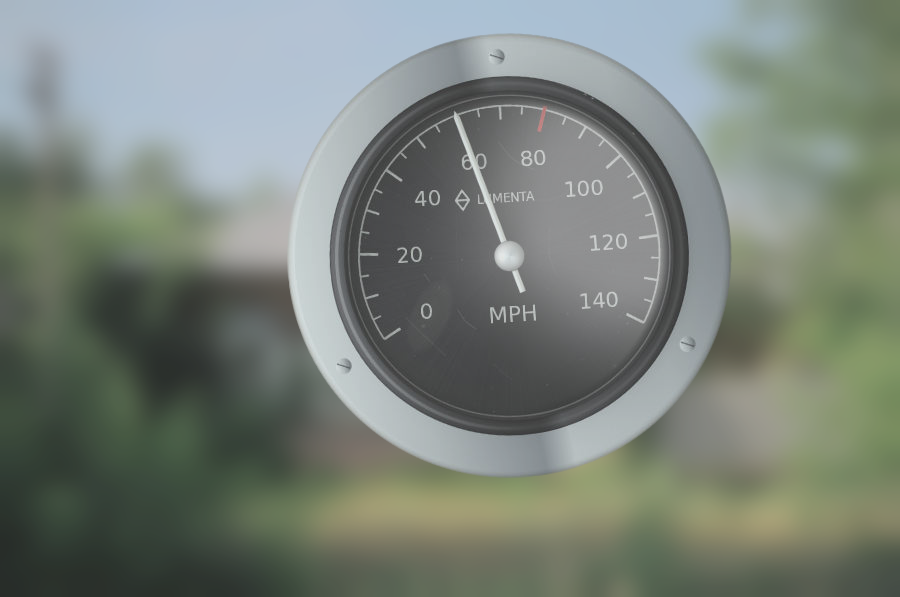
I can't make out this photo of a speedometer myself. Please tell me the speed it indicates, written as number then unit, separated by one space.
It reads 60 mph
